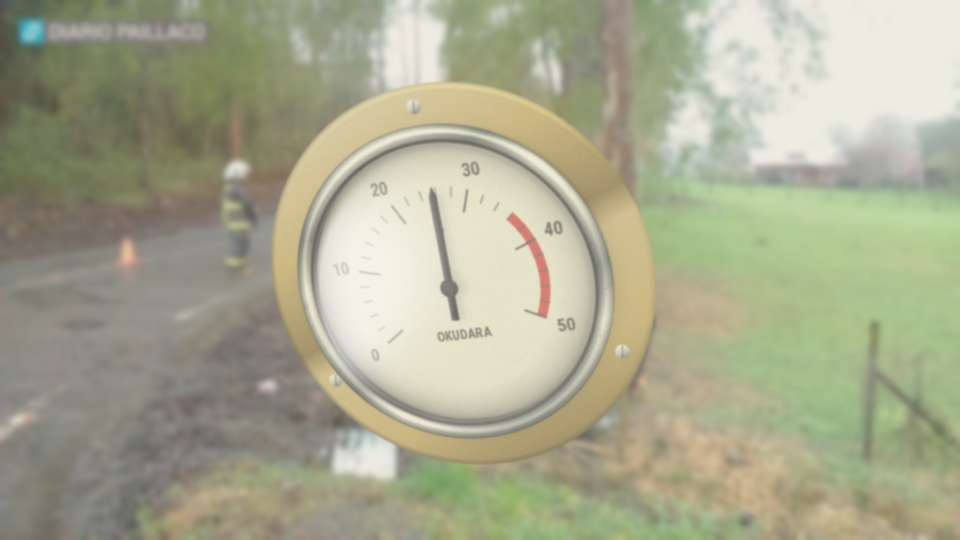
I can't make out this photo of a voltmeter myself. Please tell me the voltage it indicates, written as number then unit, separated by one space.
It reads 26 V
